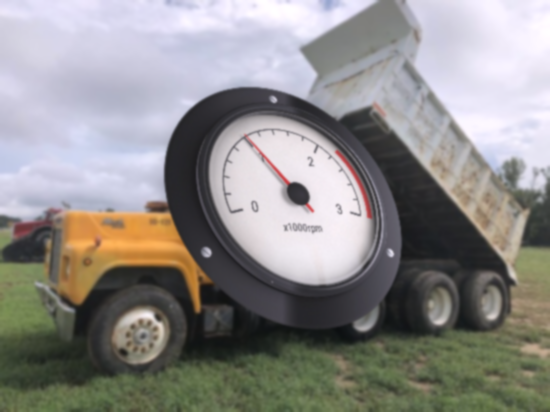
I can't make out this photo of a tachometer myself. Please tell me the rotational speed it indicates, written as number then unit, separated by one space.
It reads 1000 rpm
